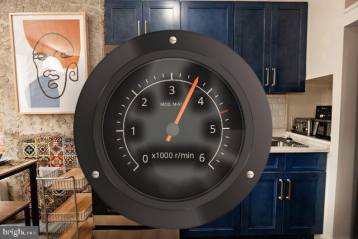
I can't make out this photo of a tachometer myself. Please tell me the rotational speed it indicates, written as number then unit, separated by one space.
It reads 3600 rpm
